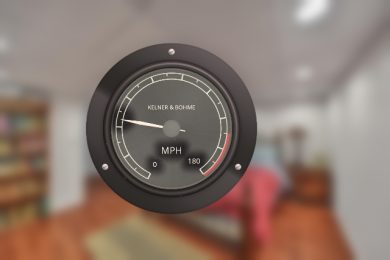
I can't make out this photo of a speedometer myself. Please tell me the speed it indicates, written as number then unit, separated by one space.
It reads 45 mph
